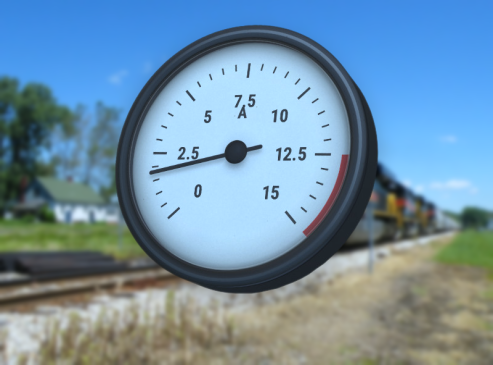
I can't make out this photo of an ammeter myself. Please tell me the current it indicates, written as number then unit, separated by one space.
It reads 1.75 A
